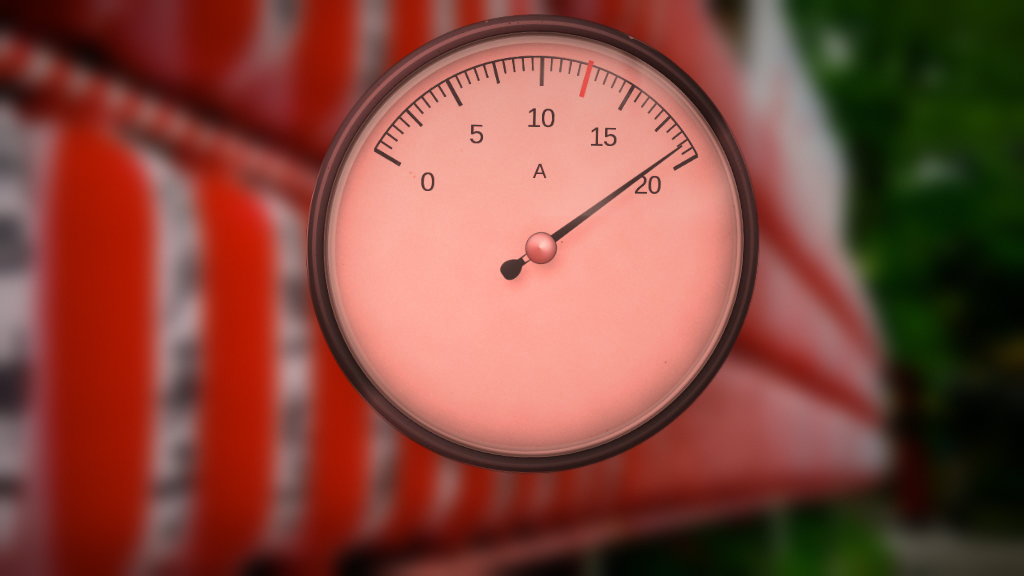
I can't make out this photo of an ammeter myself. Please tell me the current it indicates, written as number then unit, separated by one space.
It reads 19 A
